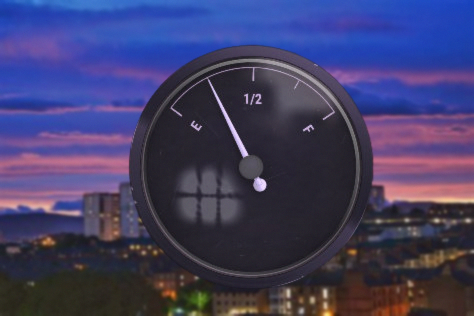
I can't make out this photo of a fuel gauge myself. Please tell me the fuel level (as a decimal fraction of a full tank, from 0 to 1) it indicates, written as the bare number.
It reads 0.25
